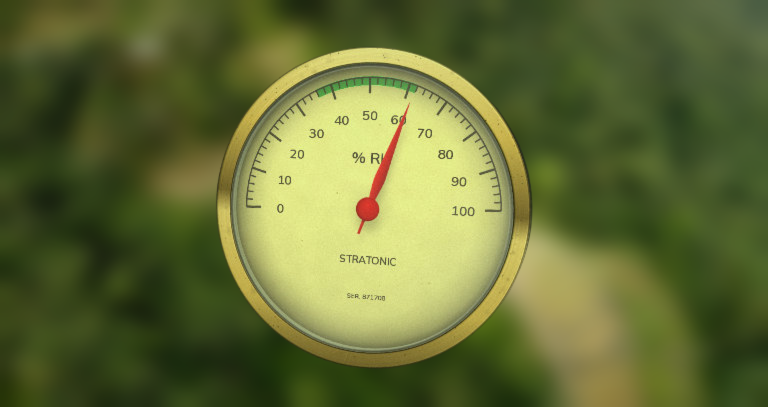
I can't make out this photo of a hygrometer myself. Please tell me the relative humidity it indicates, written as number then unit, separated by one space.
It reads 62 %
